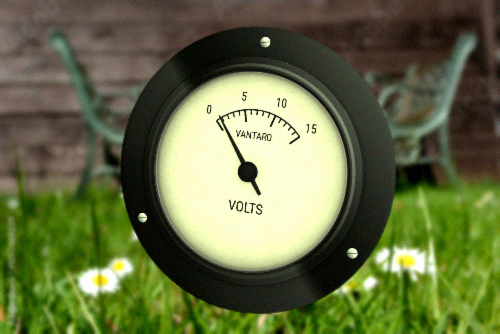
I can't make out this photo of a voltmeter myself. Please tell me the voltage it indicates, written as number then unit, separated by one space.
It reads 1 V
